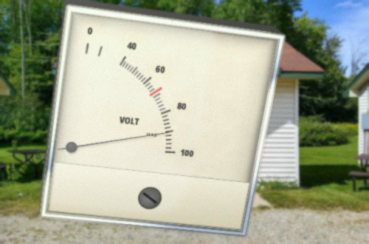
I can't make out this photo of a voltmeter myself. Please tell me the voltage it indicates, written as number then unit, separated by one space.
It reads 90 V
